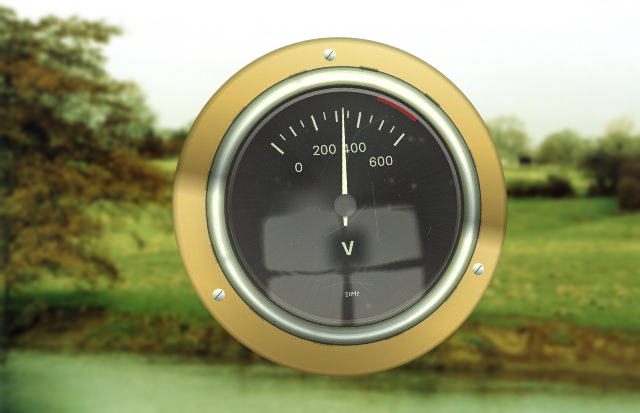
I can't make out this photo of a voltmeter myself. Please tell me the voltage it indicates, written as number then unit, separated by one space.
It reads 325 V
